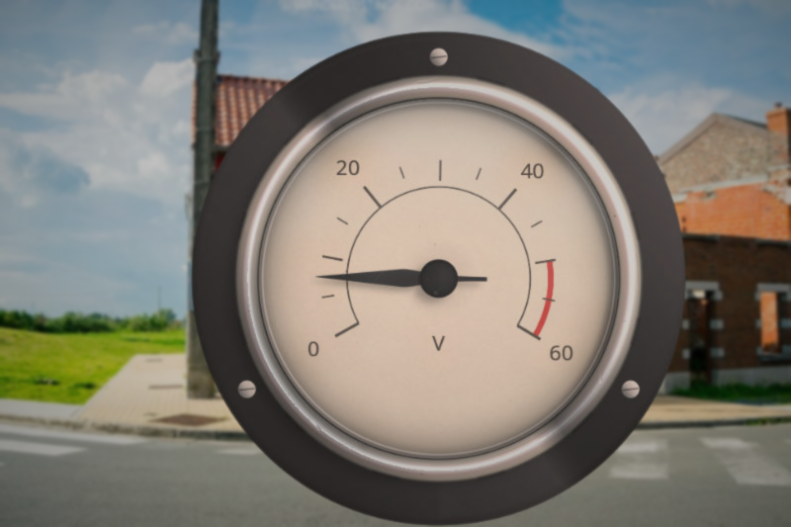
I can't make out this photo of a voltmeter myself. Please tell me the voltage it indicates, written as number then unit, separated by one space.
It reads 7.5 V
